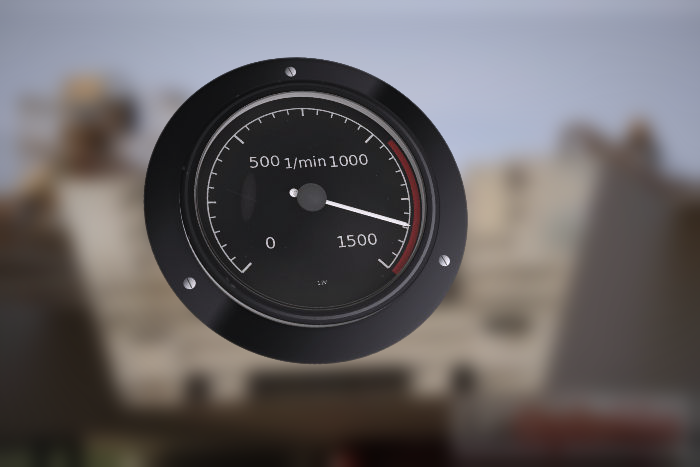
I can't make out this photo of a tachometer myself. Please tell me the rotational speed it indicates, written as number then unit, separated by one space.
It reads 1350 rpm
